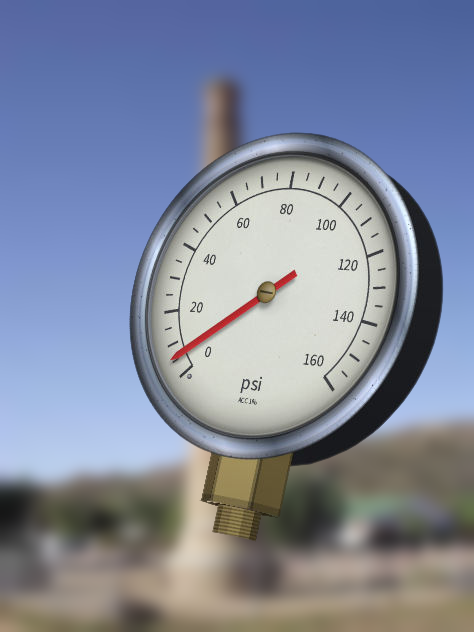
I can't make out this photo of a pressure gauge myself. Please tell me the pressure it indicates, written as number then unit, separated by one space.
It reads 5 psi
